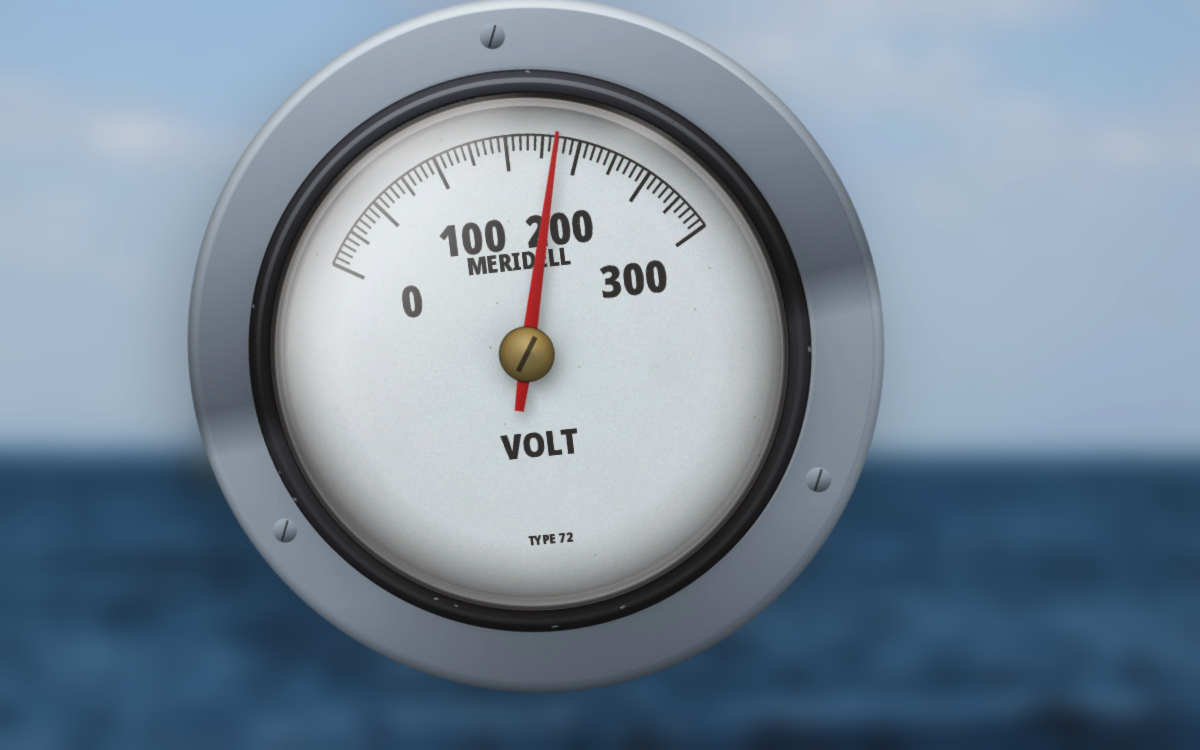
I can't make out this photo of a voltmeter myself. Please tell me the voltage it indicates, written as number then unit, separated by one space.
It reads 185 V
